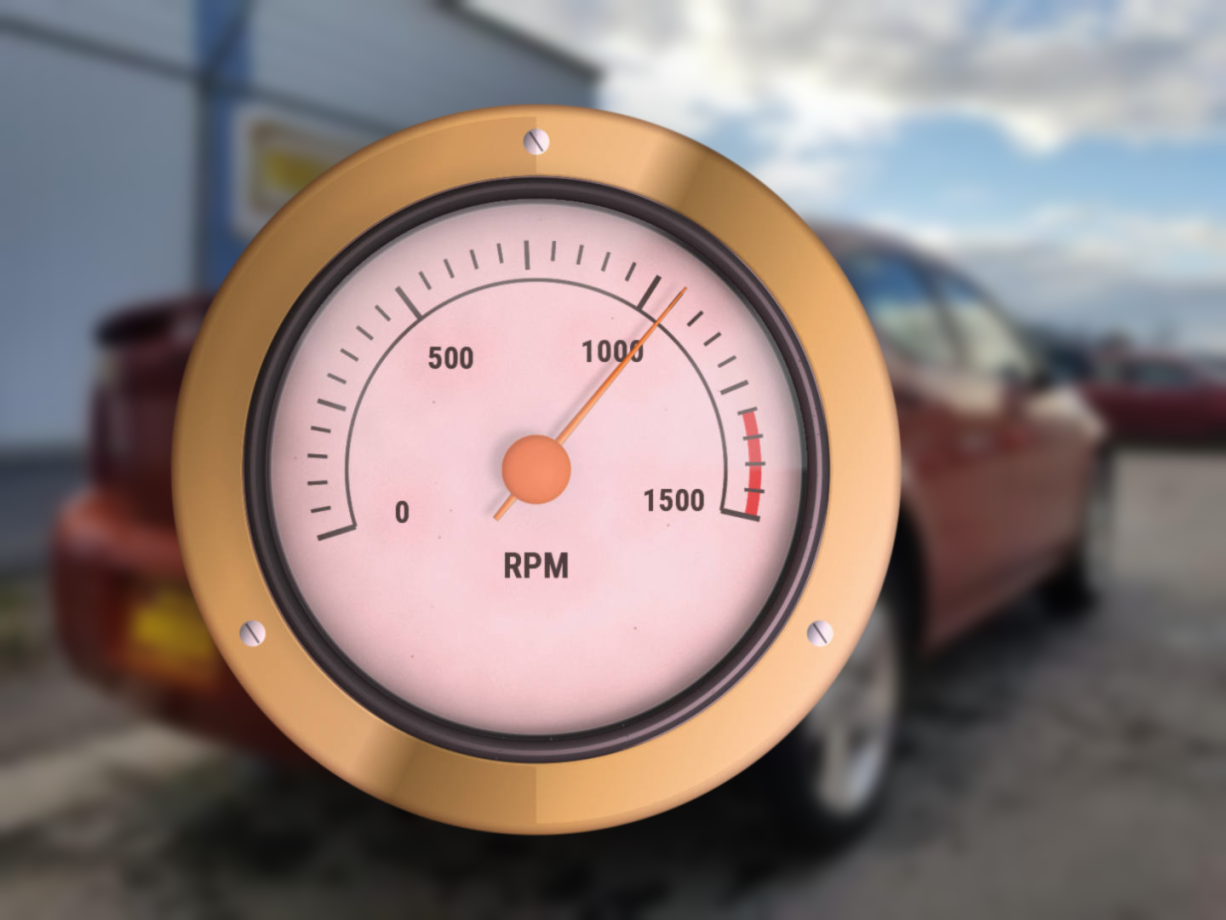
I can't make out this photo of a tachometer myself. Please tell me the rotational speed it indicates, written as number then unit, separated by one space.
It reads 1050 rpm
